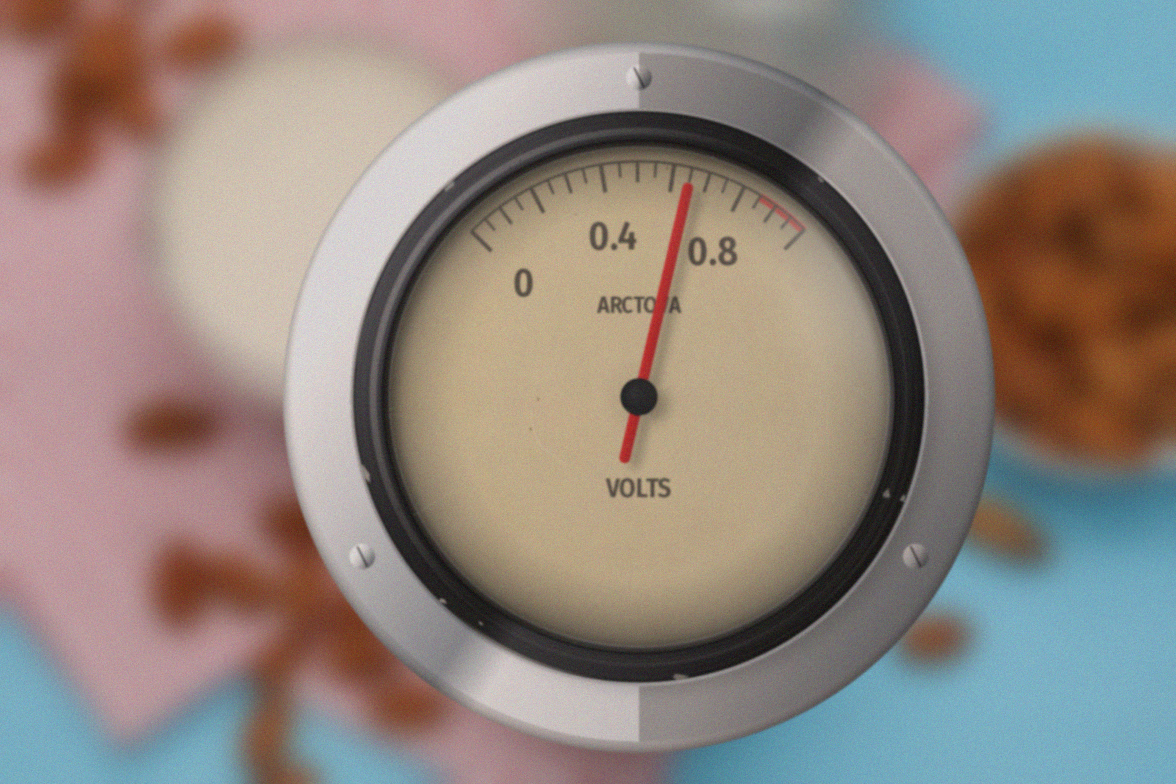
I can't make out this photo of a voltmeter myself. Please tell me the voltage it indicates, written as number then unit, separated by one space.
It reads 0.65 V
